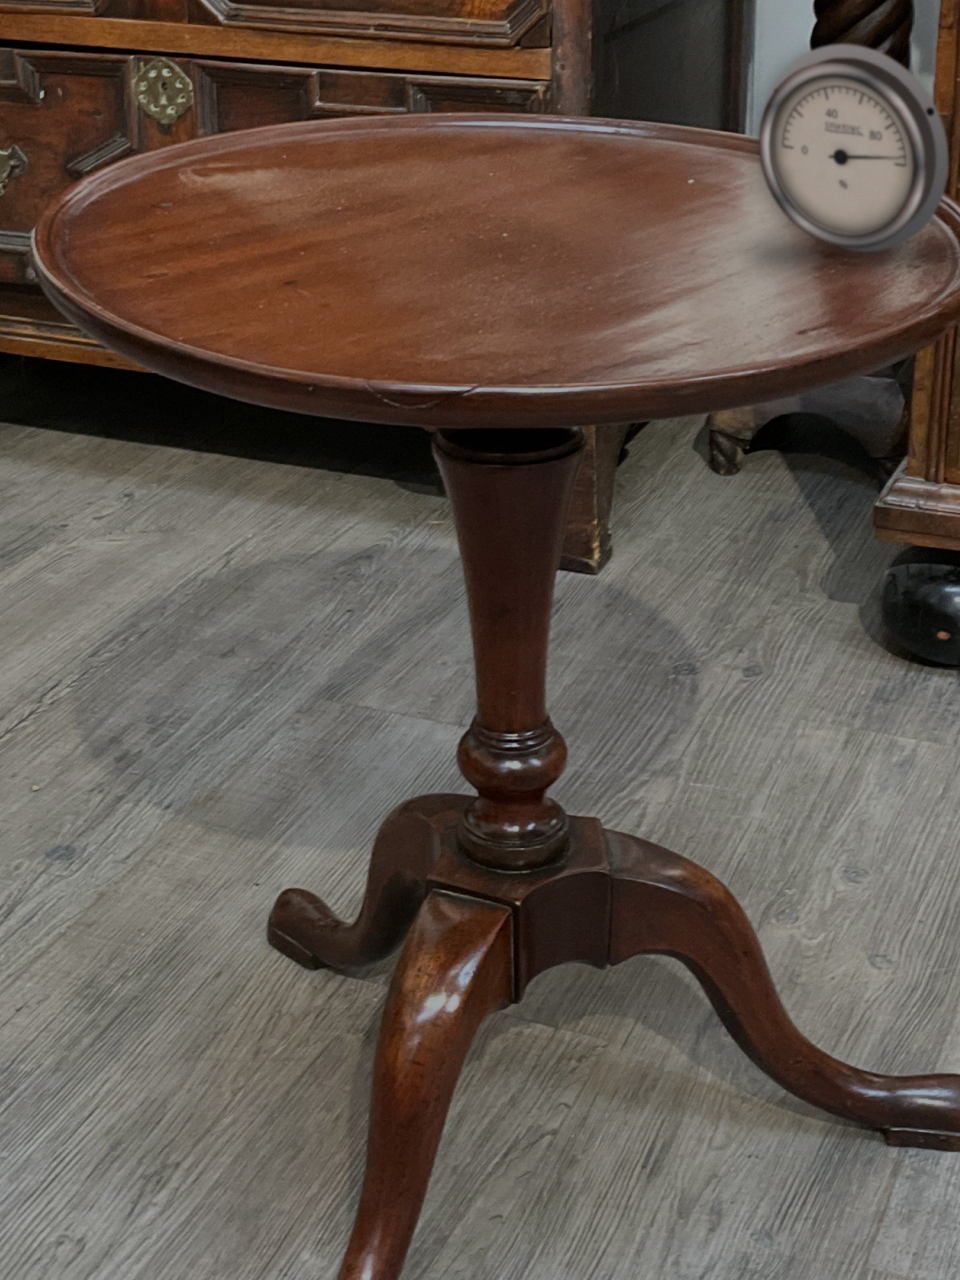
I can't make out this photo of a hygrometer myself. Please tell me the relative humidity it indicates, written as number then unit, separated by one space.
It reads 96 %
